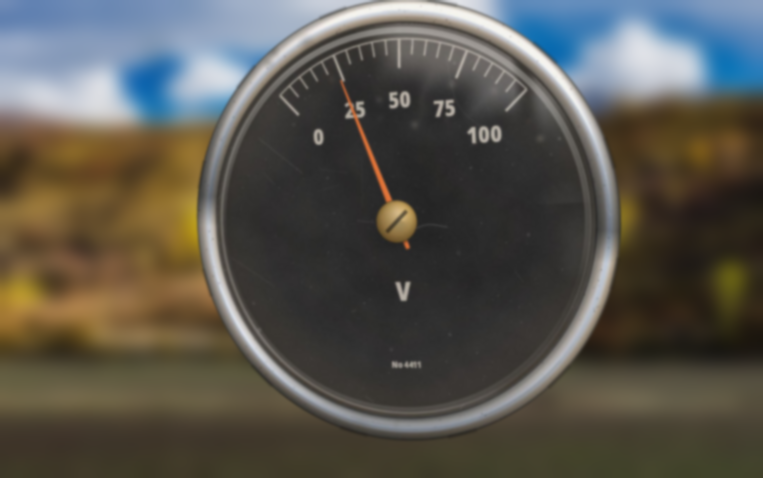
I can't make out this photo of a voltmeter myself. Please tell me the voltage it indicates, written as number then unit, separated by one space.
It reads 25 V
